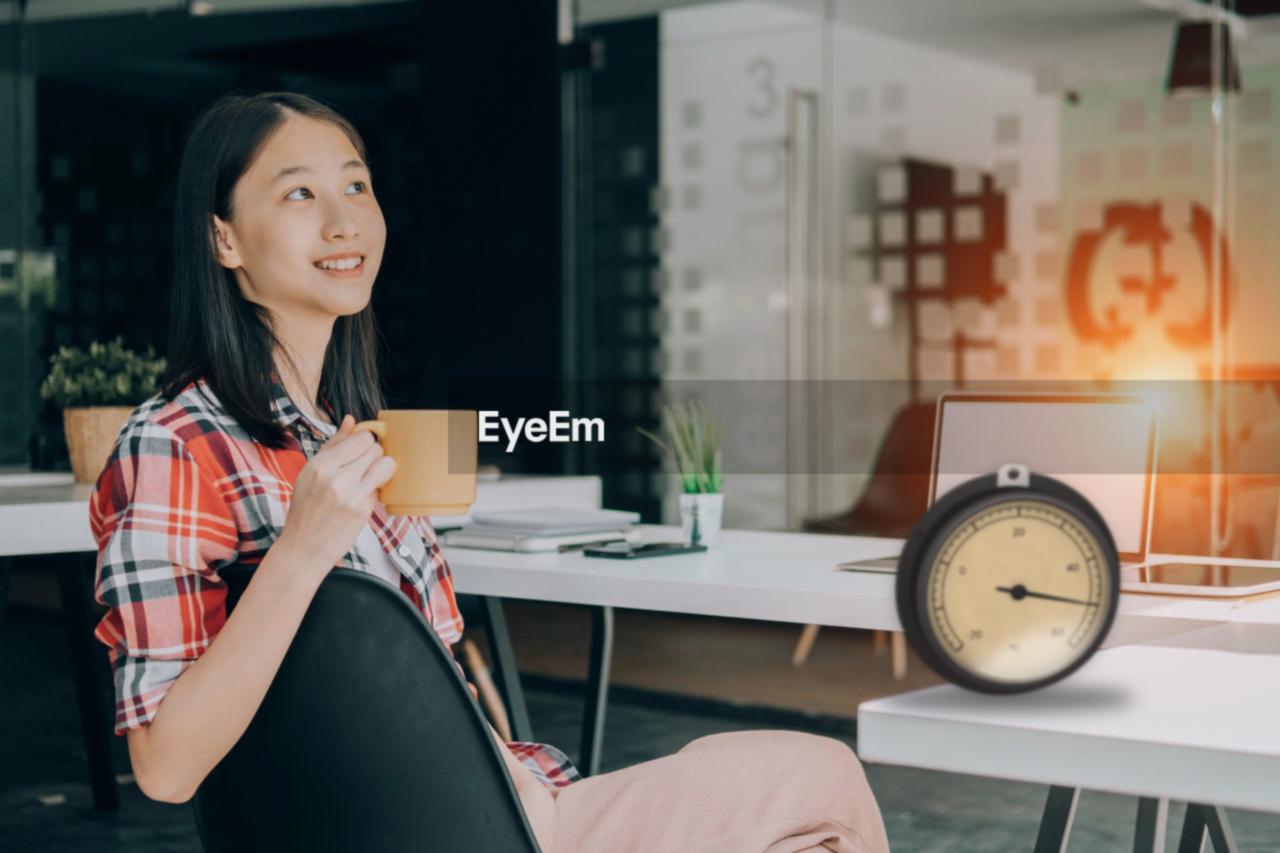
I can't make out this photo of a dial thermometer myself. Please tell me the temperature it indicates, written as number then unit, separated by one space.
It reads 50 °C
